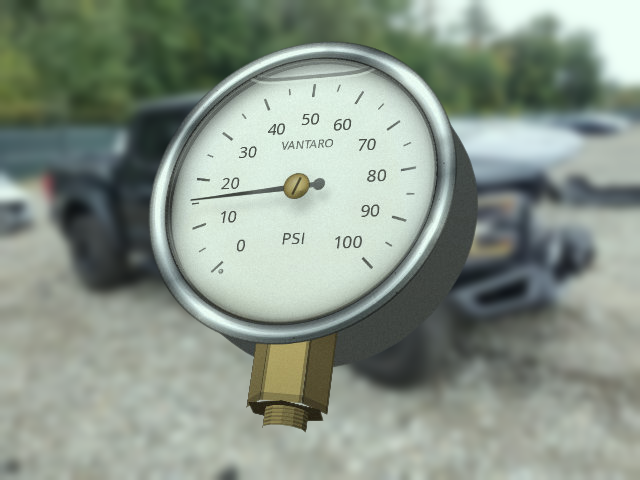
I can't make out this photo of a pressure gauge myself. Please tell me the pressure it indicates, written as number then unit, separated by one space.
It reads 15 psi
